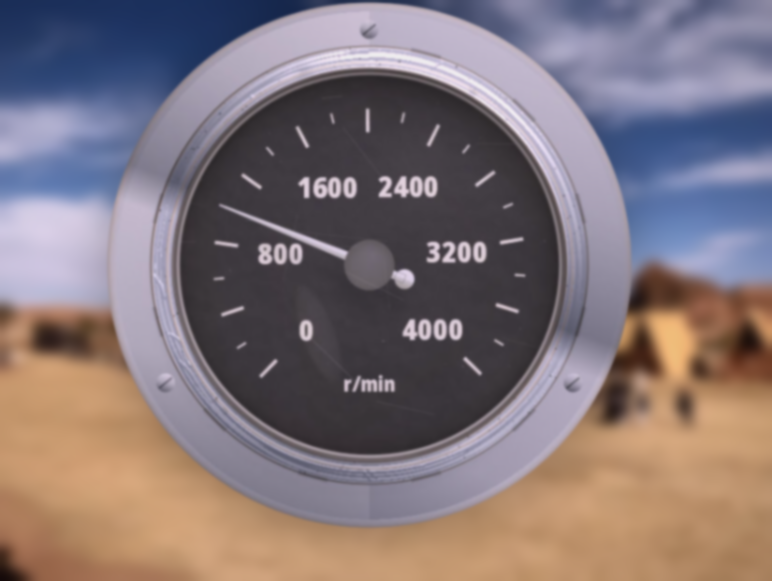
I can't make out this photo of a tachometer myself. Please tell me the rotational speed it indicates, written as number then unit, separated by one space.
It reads 1000 rpm
